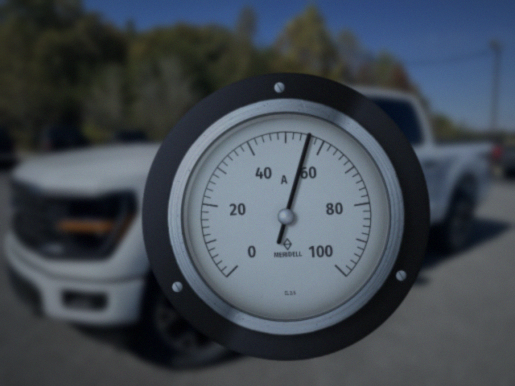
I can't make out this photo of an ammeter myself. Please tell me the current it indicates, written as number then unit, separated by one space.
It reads 56 A
